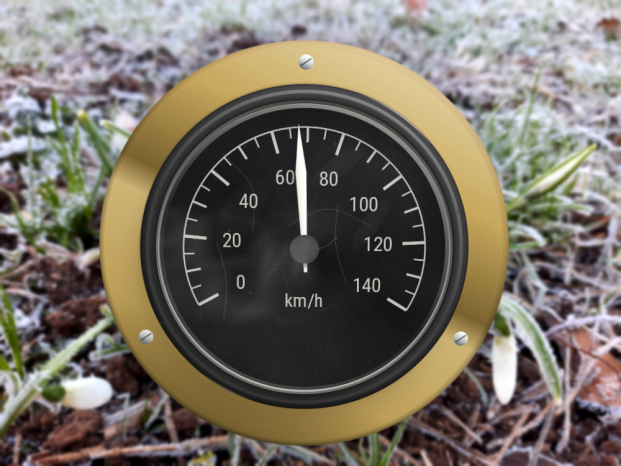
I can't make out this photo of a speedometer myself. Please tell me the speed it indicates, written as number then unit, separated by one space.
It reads 67.5 km/h
